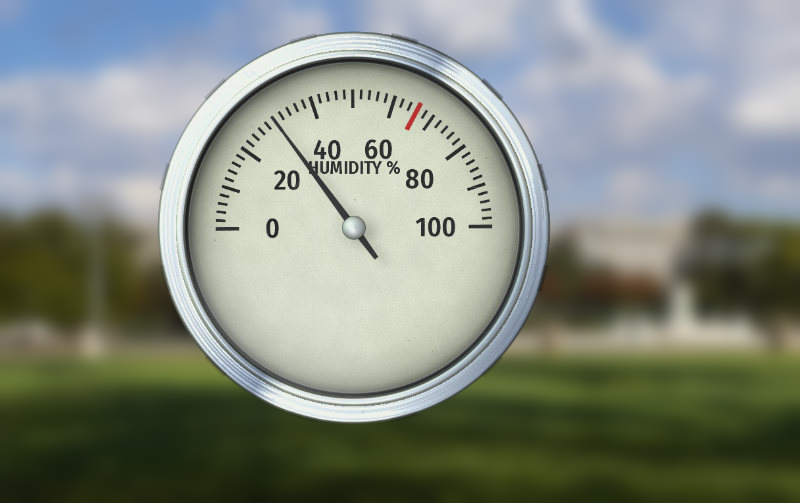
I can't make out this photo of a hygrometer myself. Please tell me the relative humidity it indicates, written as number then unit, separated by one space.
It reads 30 %
